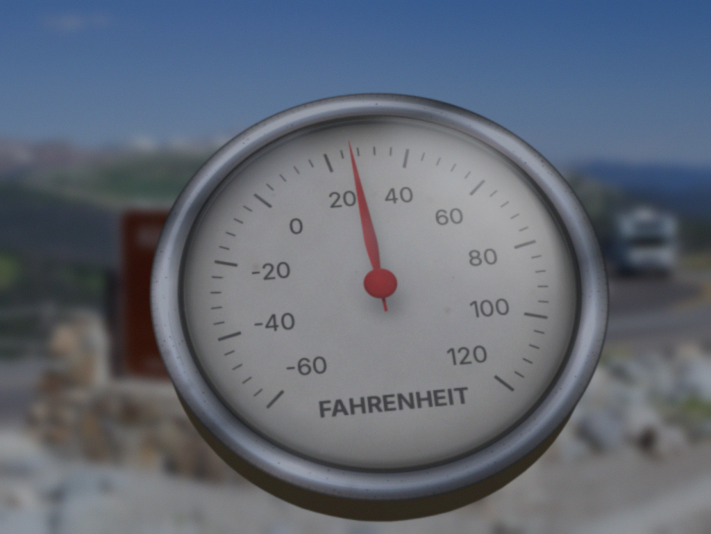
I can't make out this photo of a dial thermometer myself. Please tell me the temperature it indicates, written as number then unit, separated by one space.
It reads 26 °F
